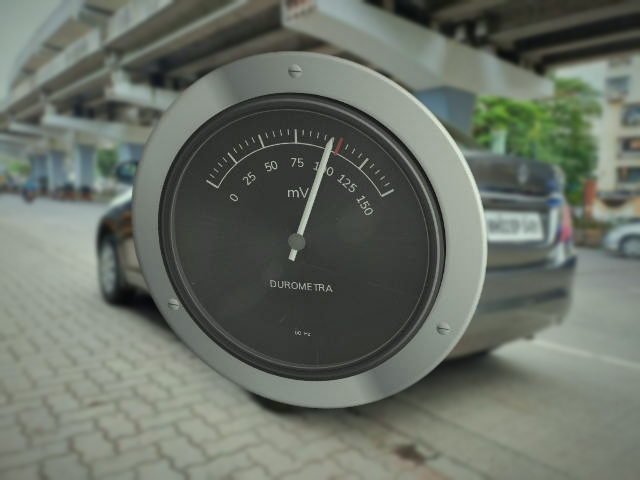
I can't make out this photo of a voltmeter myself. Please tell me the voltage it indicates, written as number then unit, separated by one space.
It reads 100 mV
